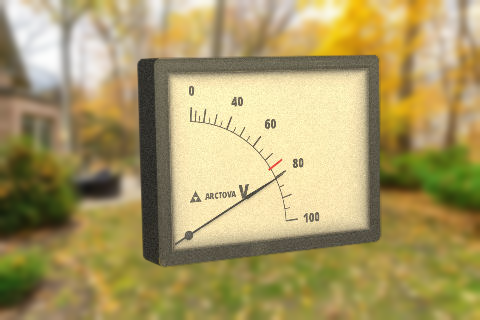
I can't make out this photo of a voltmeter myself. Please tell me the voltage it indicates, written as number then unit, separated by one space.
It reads 80 V
